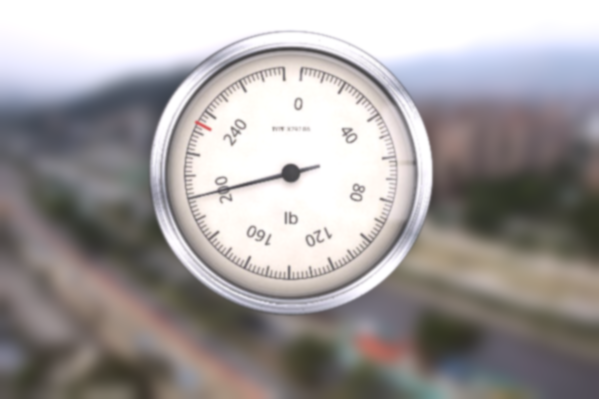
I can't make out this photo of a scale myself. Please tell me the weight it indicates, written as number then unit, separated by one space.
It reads 200 lb
